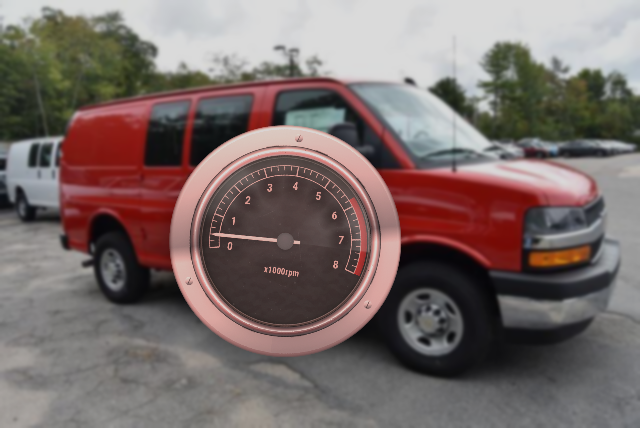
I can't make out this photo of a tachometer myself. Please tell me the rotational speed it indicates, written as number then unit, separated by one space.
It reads 400 rpm
